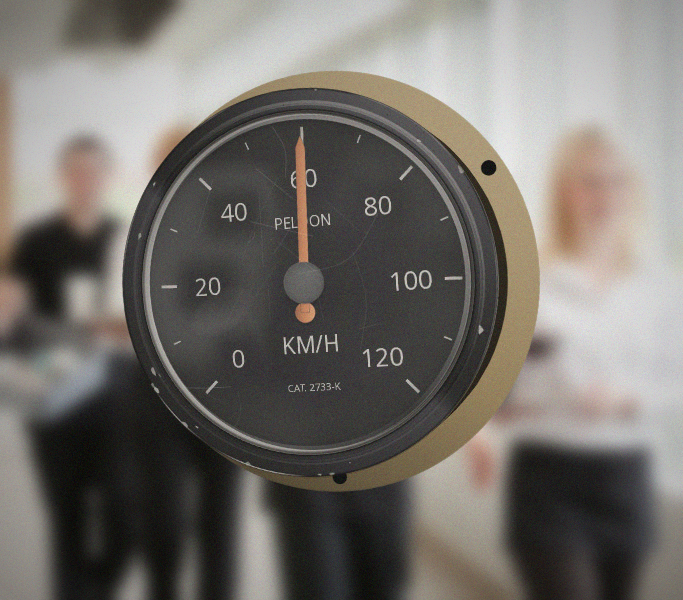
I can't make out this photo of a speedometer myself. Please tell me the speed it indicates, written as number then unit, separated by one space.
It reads 60 km/h
